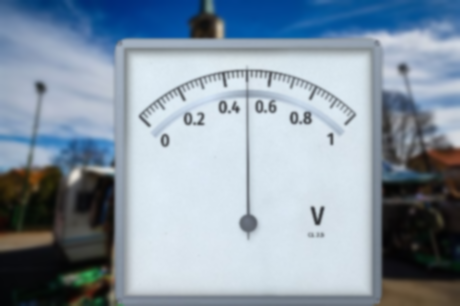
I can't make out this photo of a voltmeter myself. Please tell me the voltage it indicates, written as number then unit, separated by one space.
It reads 0.5 V
